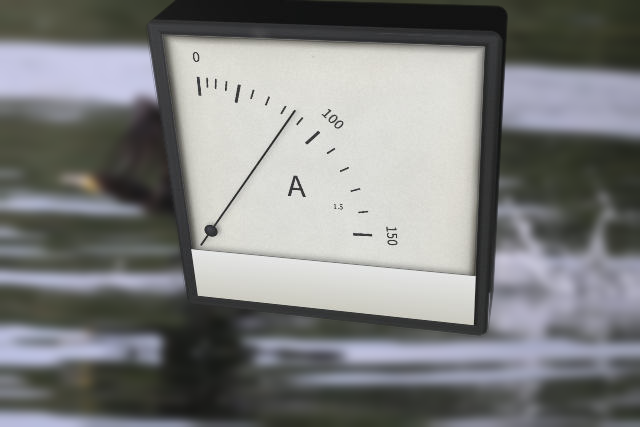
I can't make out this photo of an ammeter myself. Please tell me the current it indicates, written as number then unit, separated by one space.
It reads 85 A
